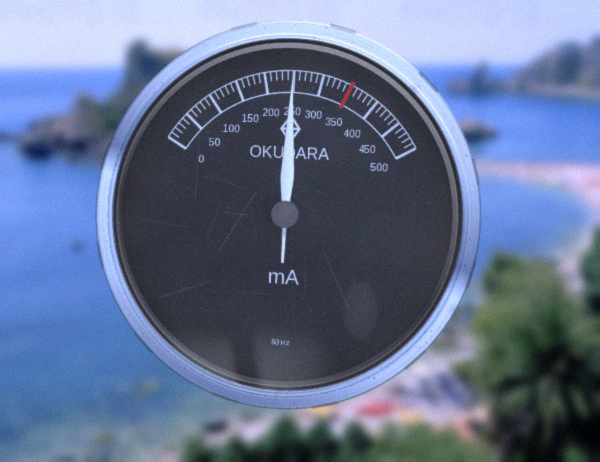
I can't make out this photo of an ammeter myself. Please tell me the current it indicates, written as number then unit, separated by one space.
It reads 250 mA
